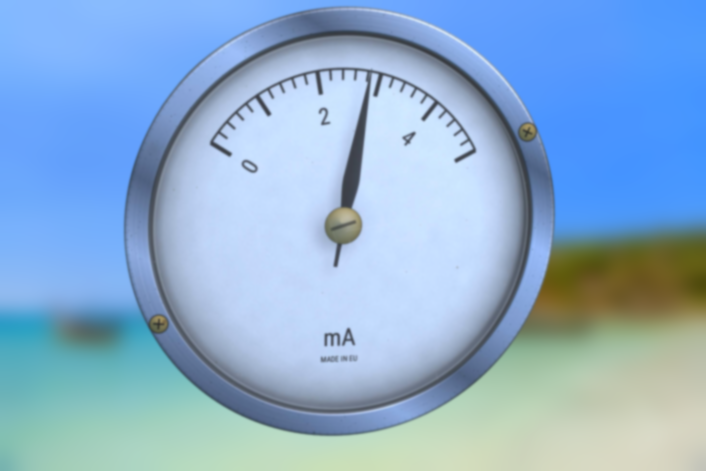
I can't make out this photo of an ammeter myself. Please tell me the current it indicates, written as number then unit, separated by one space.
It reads 2.8 mA
